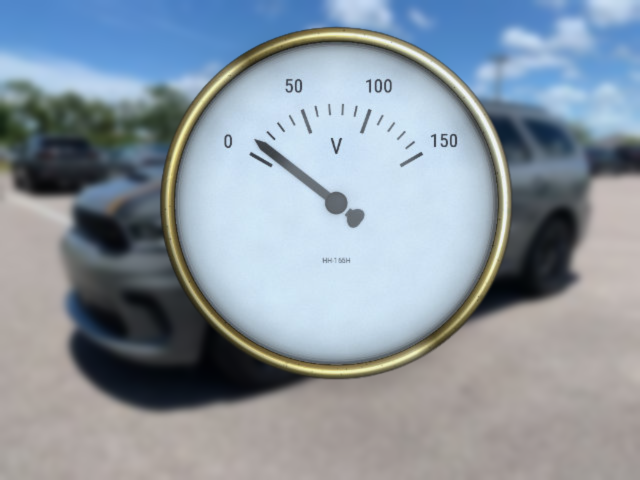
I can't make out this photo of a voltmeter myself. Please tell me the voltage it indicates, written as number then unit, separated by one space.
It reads 10 V
